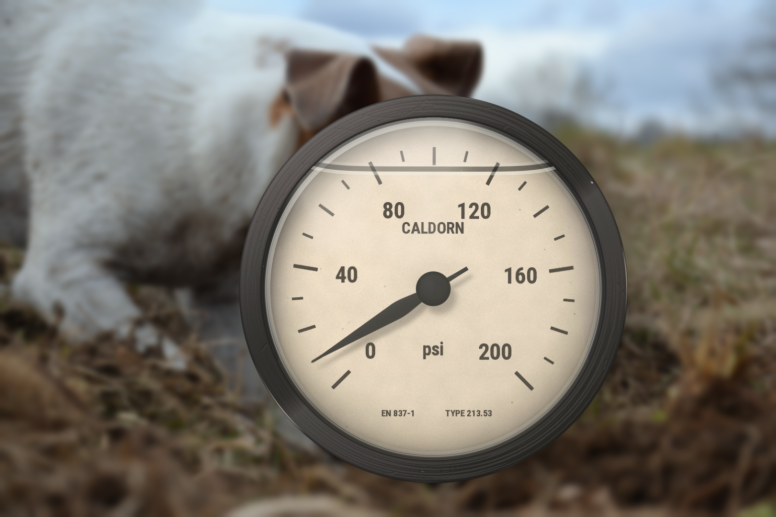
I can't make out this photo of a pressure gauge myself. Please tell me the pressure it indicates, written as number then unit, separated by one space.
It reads 10 psi
